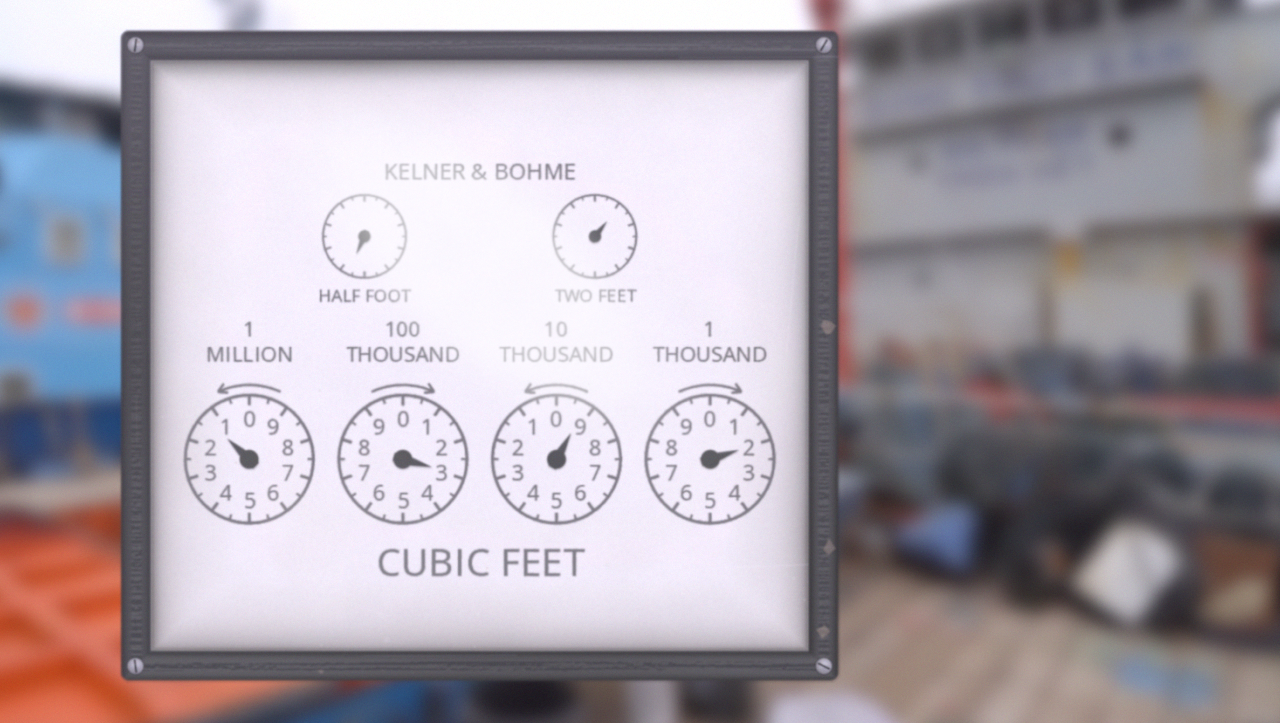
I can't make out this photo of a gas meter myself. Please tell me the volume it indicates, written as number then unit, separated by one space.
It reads 129200 ft³
